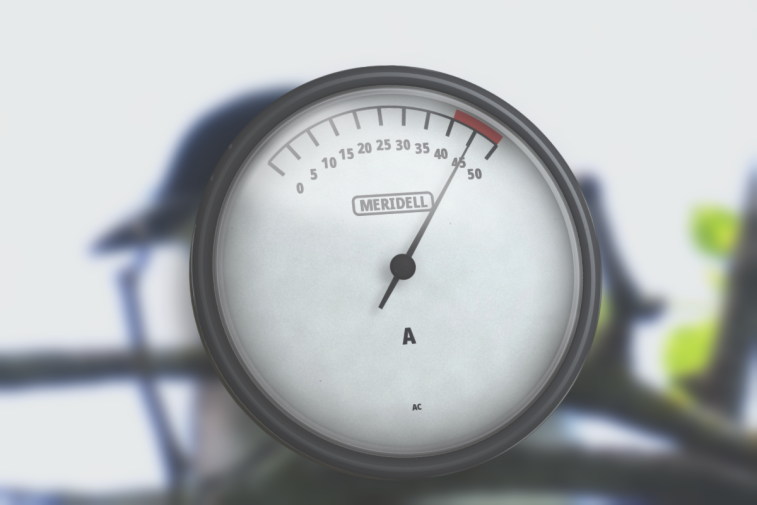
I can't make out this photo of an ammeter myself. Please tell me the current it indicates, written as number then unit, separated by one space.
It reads 45 A
